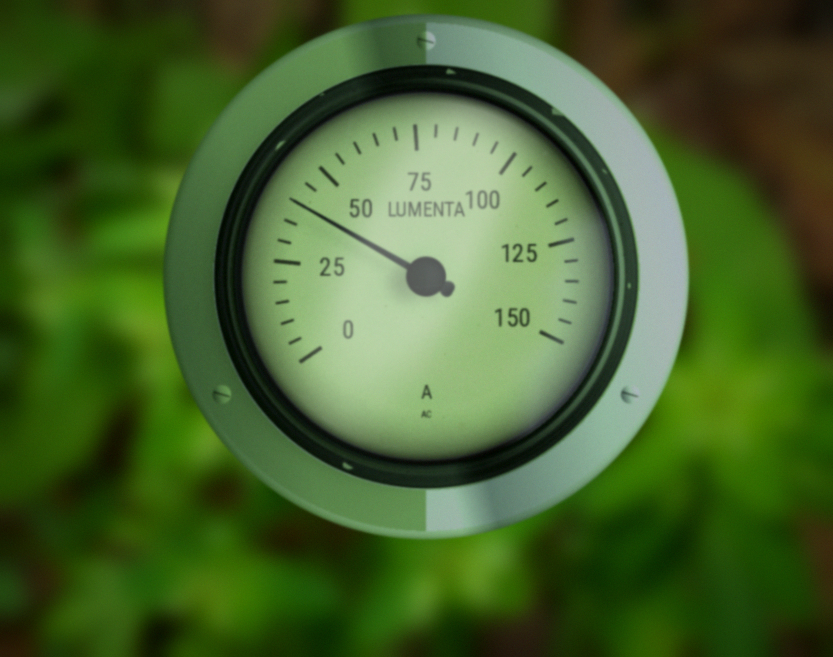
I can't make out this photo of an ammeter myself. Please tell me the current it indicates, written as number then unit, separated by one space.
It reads 40 A
